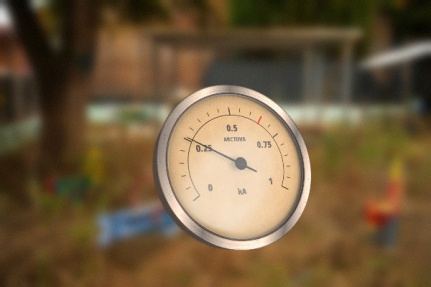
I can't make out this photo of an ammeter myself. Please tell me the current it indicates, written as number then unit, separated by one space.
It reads 0.25 kA
